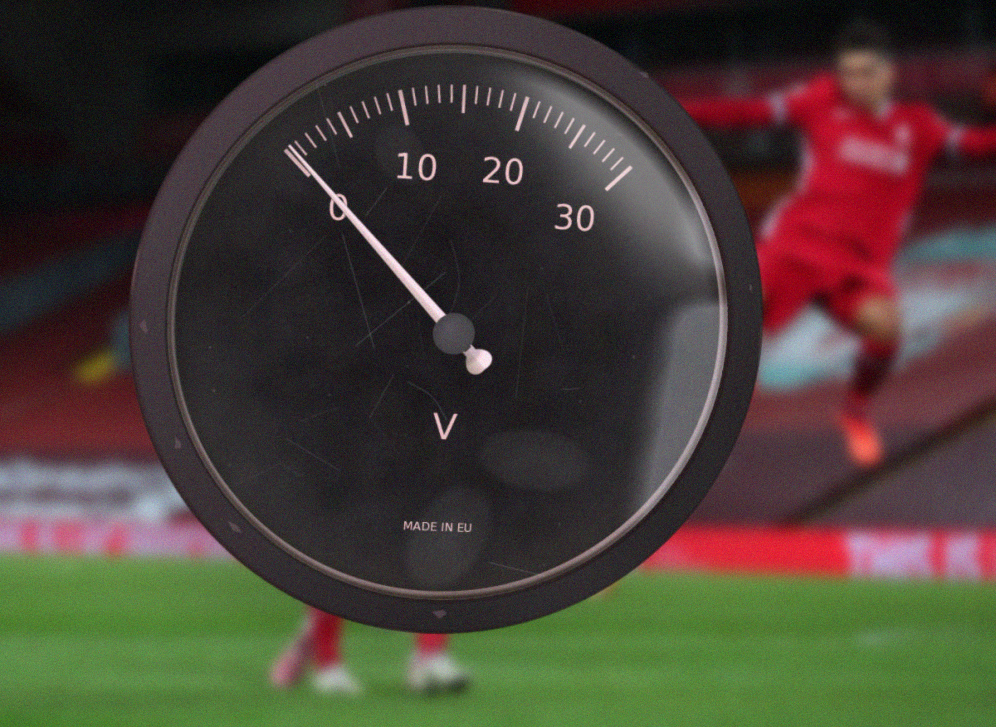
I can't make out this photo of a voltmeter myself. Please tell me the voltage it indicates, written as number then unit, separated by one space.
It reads 0.5 V
